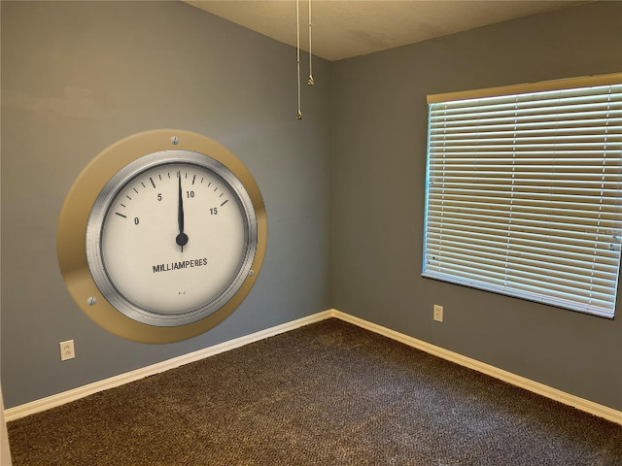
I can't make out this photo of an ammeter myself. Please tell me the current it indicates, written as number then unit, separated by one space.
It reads 8 mA
